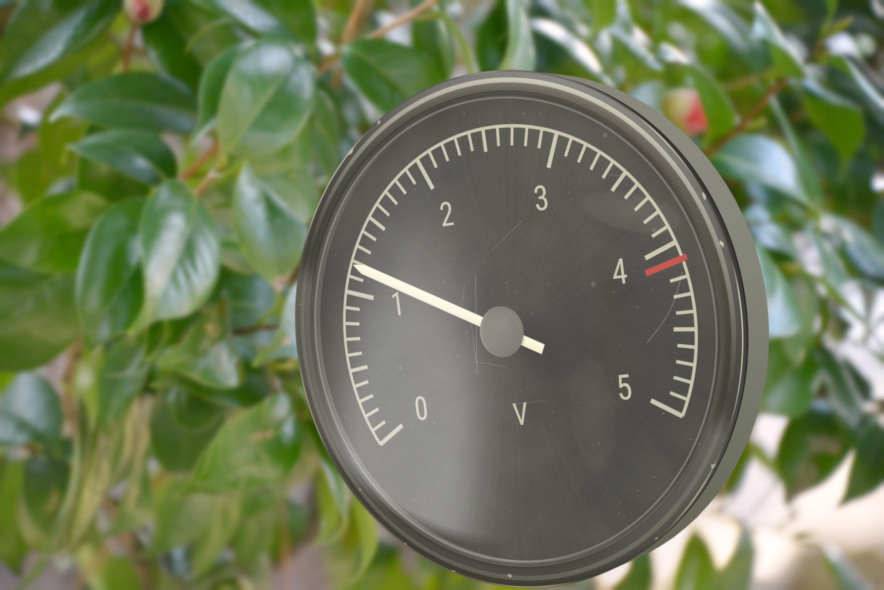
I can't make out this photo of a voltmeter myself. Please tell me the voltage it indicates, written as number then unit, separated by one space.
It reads 1.2 V
